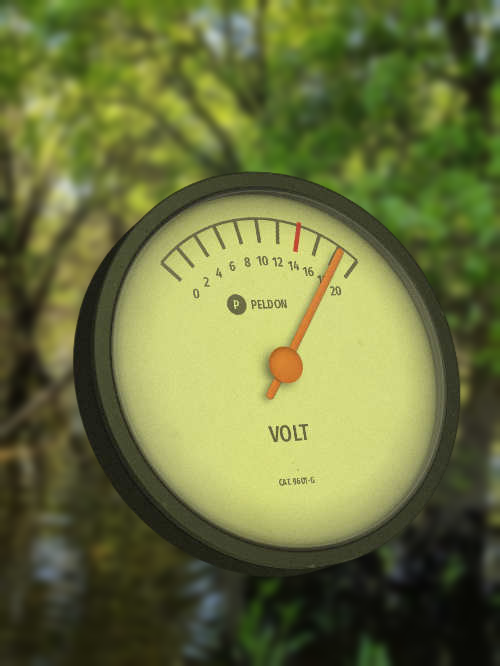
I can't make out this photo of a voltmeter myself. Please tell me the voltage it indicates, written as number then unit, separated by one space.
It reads 18 V
